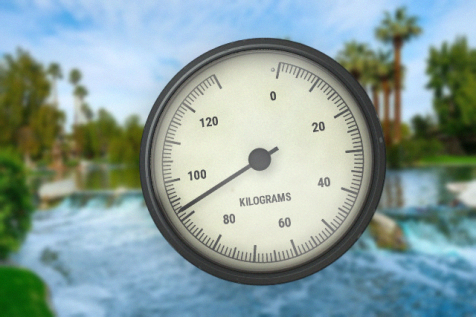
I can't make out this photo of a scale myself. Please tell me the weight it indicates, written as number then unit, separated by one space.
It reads 92 kg
